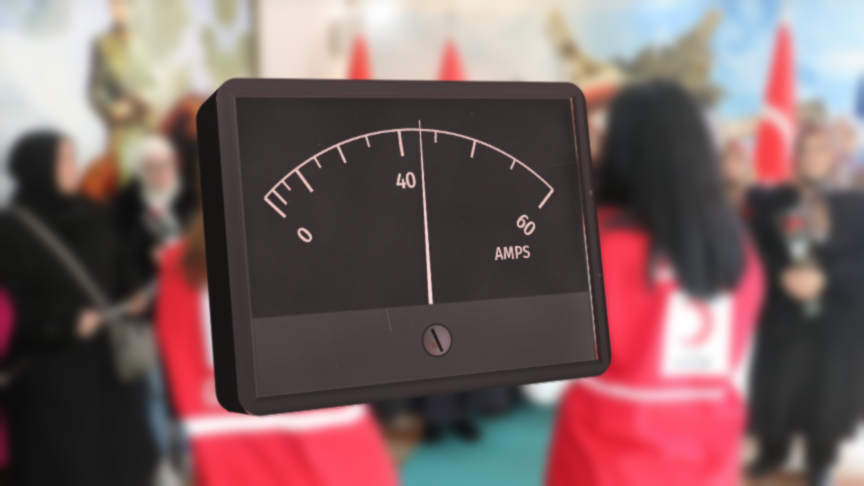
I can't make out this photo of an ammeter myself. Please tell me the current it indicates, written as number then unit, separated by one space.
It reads 42.5 A
